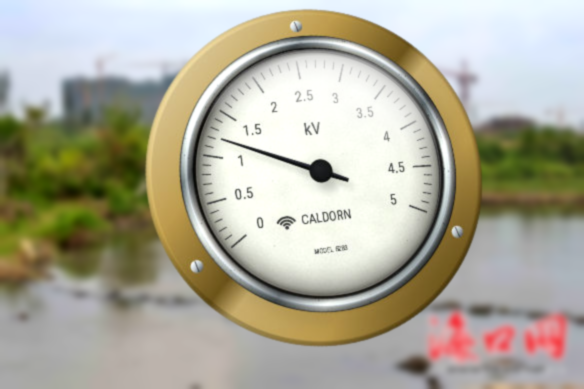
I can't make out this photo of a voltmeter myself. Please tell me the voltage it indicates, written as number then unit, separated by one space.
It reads 1.2 kV
